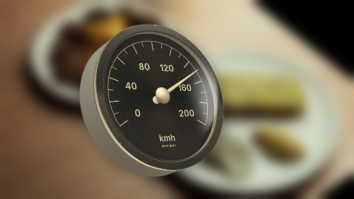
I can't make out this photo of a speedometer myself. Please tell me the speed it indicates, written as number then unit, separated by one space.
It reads 150 km/h
